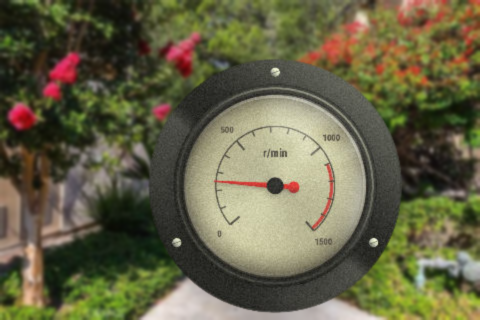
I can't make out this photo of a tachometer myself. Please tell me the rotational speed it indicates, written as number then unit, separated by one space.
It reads 250 rpm
